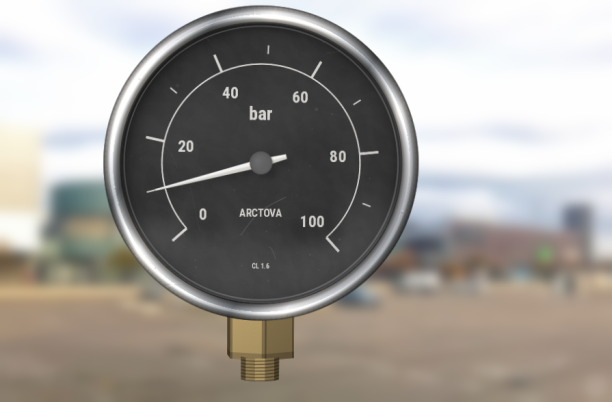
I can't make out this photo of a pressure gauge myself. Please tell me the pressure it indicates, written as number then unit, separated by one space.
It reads 10 bar
